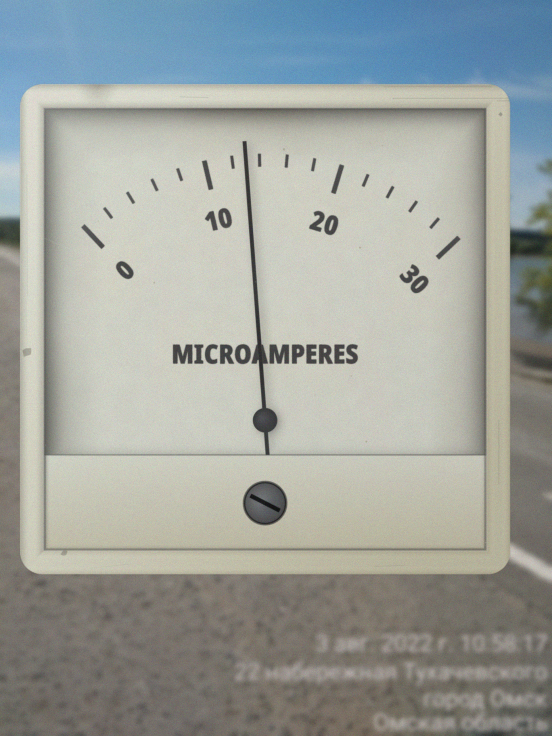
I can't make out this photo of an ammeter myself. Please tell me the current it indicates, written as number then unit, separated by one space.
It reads 13 µA
